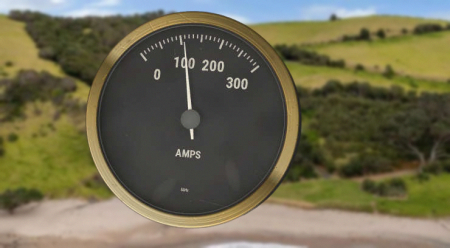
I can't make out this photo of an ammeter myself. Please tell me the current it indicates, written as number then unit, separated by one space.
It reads 110 A
